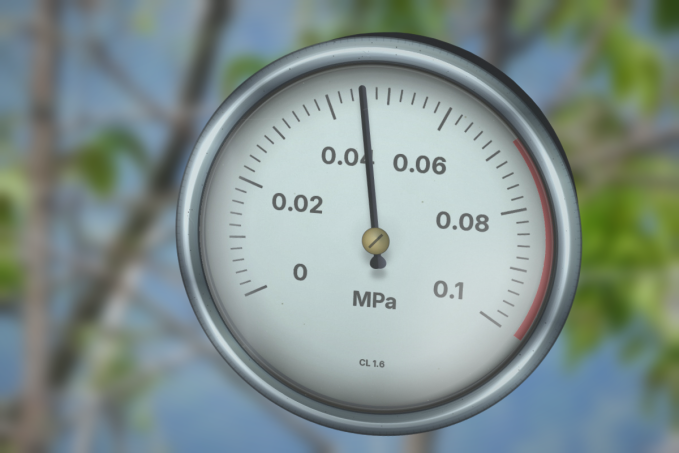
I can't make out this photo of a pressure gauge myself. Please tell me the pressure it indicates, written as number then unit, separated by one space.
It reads 0.046 MPa
